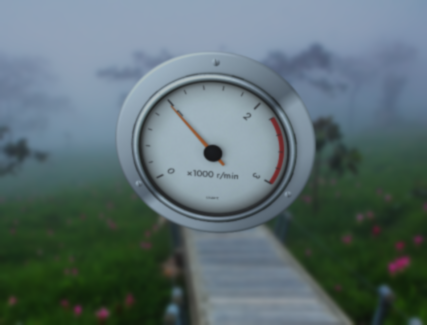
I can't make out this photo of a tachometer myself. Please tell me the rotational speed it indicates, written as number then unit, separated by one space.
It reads 1000 rpm
